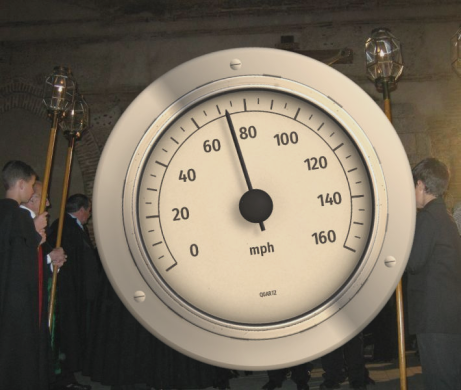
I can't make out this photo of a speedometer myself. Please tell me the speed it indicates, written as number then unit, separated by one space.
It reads 72.5 mph
